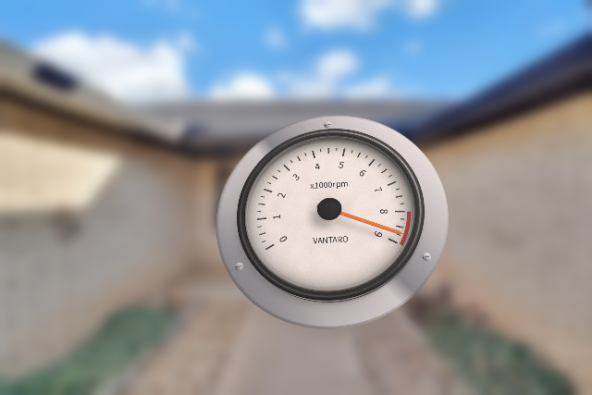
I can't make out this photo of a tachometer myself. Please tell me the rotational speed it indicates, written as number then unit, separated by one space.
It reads 8750 rpm
